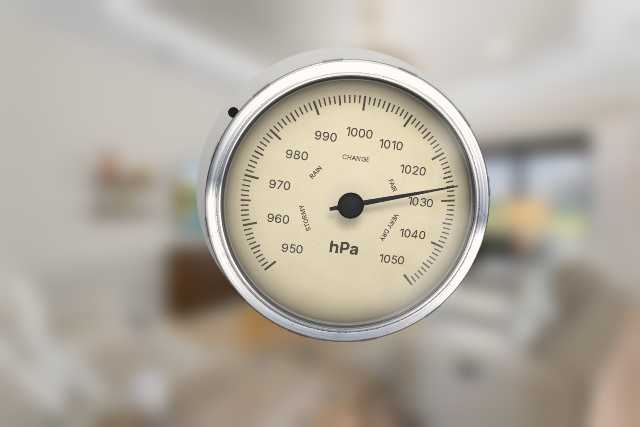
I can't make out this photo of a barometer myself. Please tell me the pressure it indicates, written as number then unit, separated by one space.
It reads 1027 hPa
